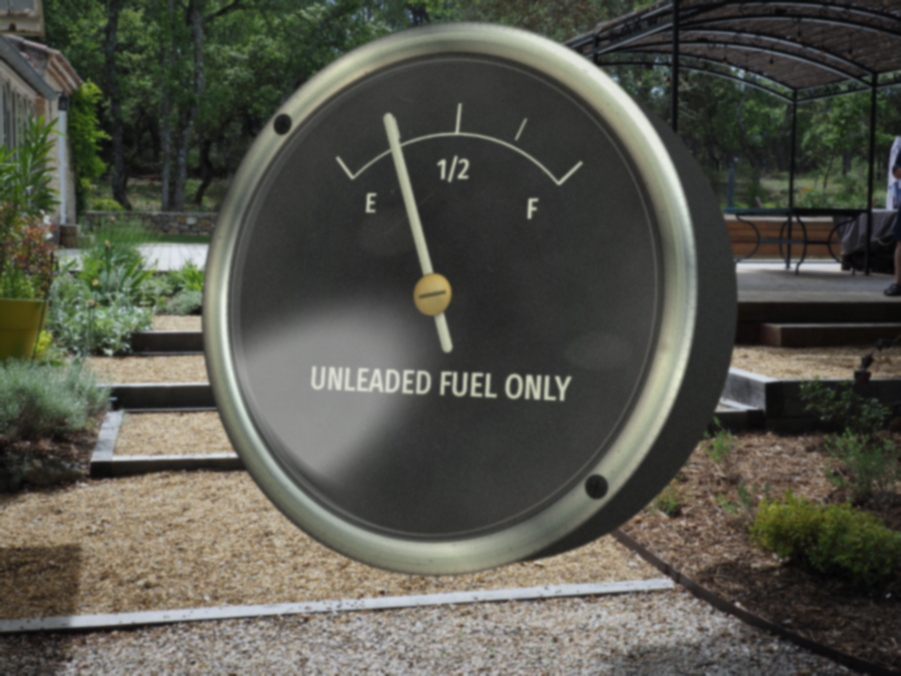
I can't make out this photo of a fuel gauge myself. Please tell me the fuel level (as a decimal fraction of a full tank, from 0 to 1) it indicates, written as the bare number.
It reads 0.25
